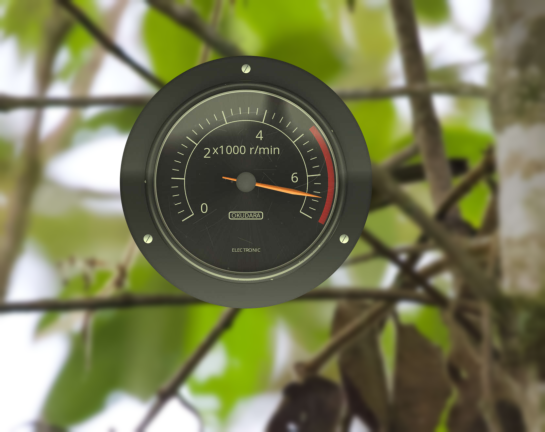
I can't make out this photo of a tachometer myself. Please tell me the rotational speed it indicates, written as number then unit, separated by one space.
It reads 6500 rpm
